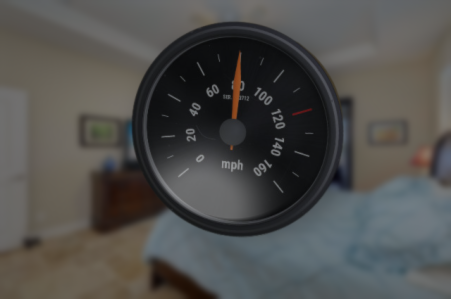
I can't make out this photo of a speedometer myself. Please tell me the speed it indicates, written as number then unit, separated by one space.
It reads 80 mph
